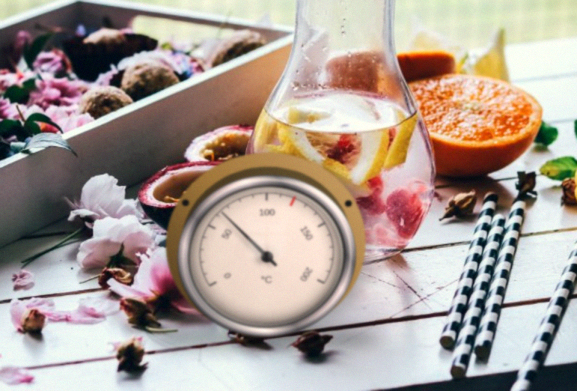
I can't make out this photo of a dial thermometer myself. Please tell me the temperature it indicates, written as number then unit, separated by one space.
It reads 65 °C
